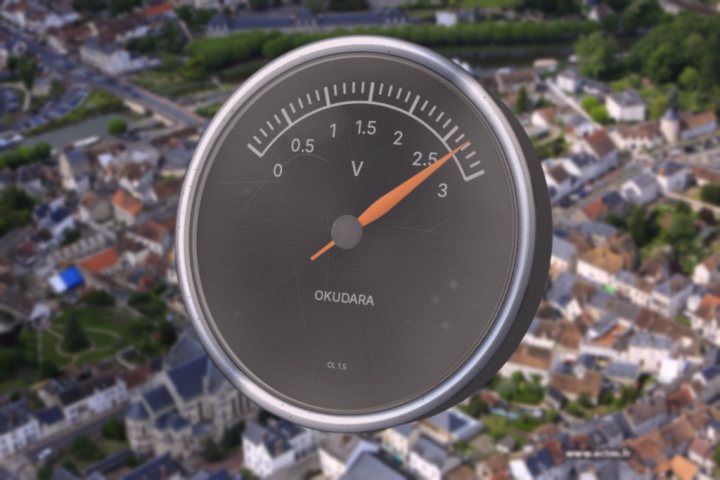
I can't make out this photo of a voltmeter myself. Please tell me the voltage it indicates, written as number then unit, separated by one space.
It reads 2.7 V
